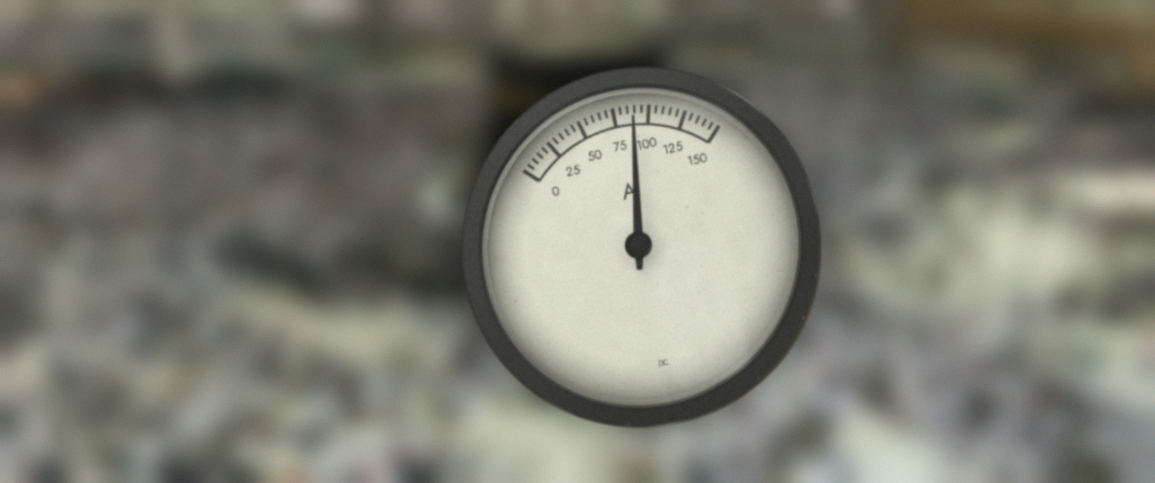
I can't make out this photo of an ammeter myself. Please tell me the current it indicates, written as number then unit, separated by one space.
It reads 90 A
